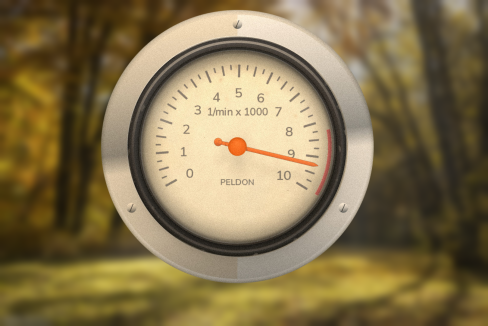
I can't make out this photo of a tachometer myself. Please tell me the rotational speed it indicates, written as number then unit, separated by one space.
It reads 9250 rpm
